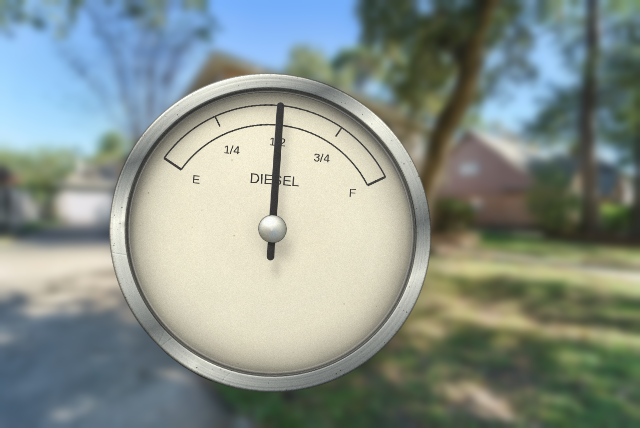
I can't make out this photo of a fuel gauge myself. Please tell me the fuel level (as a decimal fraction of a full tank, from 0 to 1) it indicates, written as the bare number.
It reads 0.5
